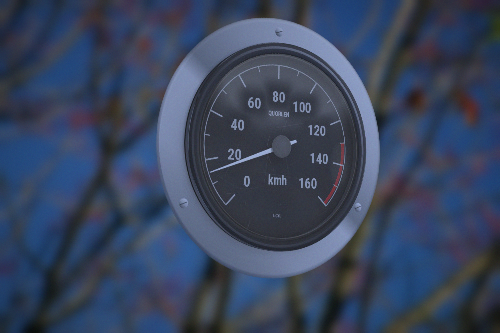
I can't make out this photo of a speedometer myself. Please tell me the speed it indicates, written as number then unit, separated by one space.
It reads 15 km/h
